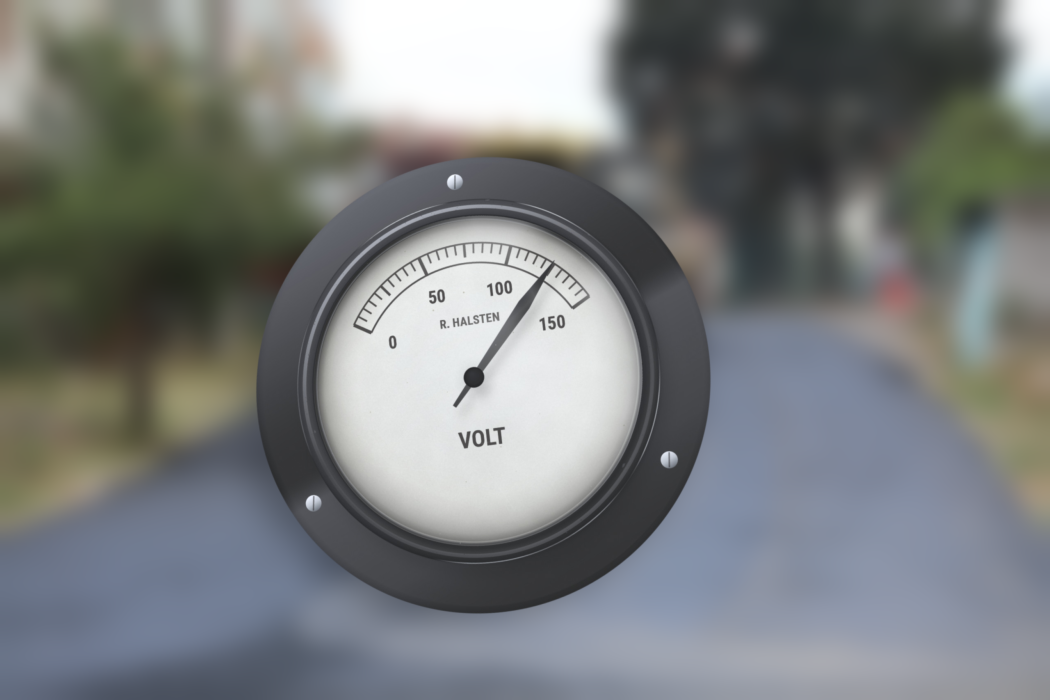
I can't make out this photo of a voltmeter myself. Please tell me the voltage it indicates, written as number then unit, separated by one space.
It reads 125 V
